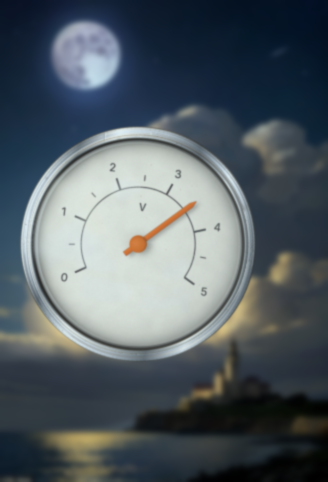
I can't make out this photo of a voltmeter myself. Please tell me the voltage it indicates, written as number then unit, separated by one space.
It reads 3.5 V
